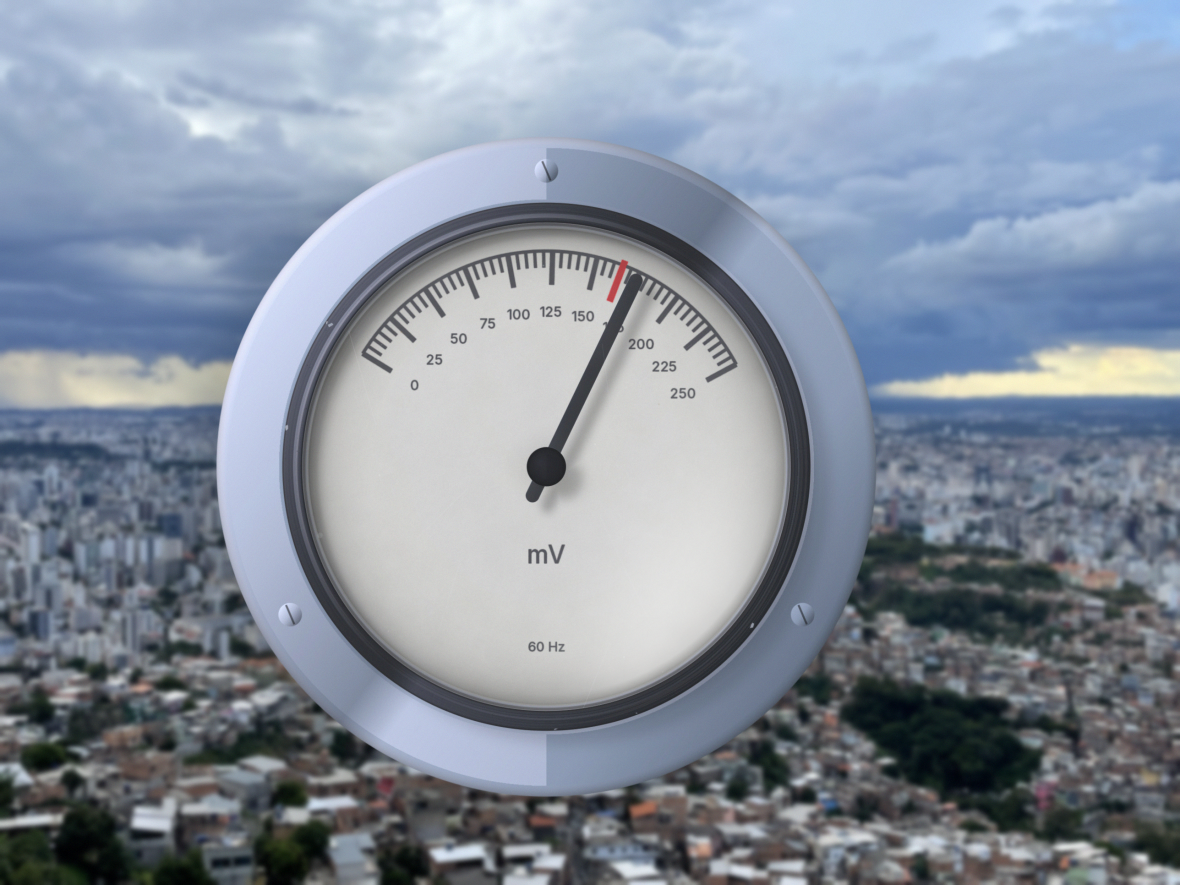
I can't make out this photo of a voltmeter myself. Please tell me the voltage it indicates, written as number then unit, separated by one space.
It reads 175 mV
